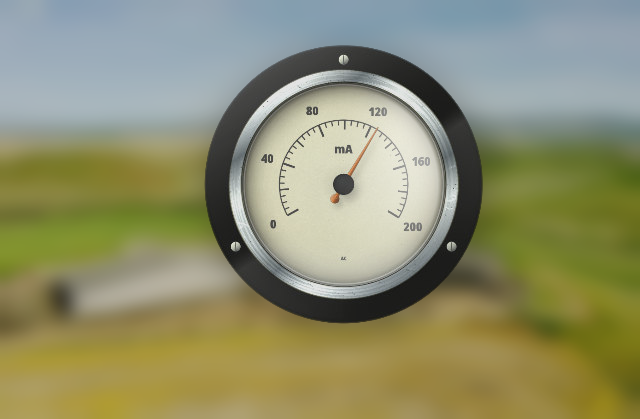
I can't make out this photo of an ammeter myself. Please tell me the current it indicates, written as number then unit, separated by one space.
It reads 125 mA
